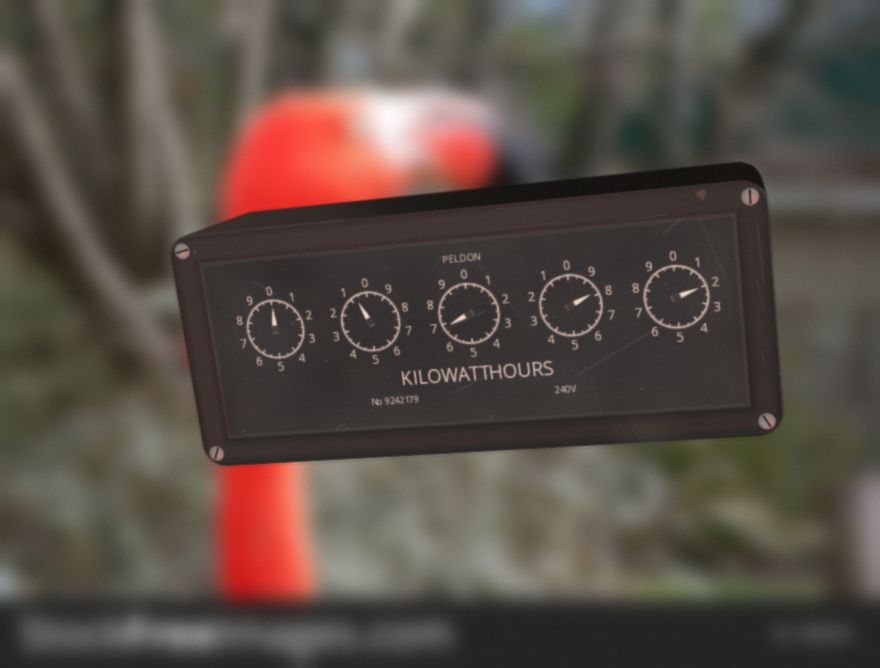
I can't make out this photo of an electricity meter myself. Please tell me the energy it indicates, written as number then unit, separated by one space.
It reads 682 kWh
